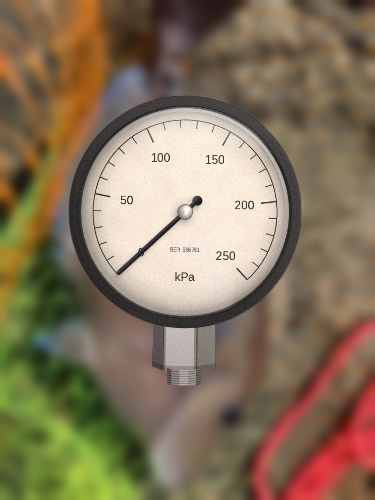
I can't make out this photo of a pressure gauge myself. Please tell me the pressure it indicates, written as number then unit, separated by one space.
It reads 0 kPa
